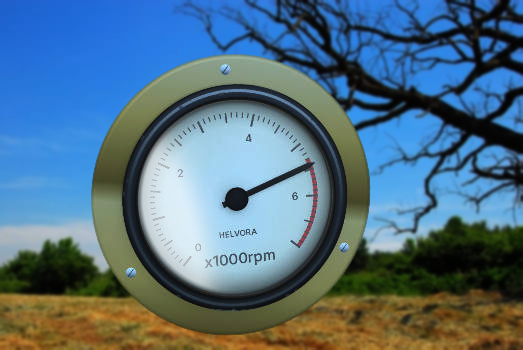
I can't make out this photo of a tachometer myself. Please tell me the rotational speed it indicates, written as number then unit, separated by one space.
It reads 5400 rpm
